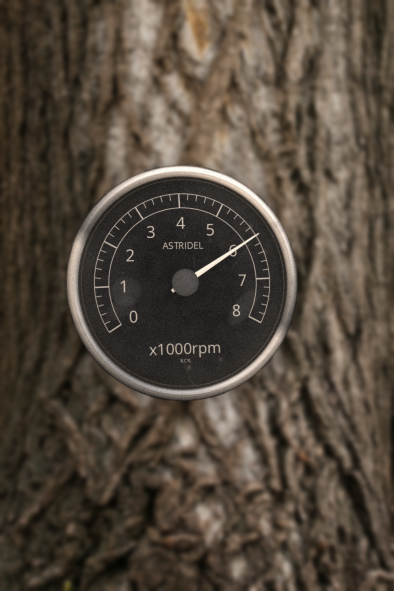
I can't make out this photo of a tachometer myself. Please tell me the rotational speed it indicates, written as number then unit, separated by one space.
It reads 6000 rpm
